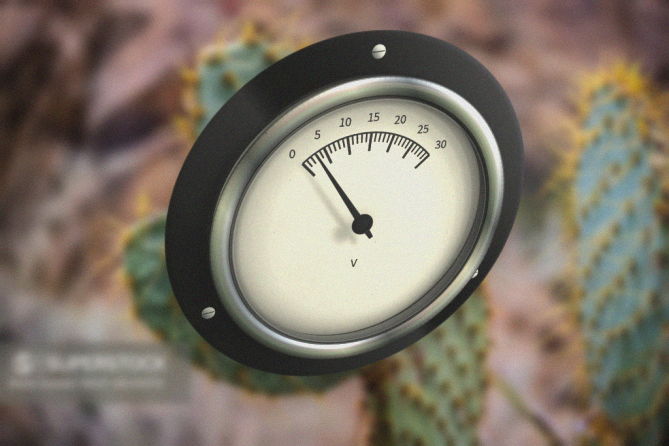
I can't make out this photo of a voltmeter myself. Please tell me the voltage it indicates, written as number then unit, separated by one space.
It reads 3 V
